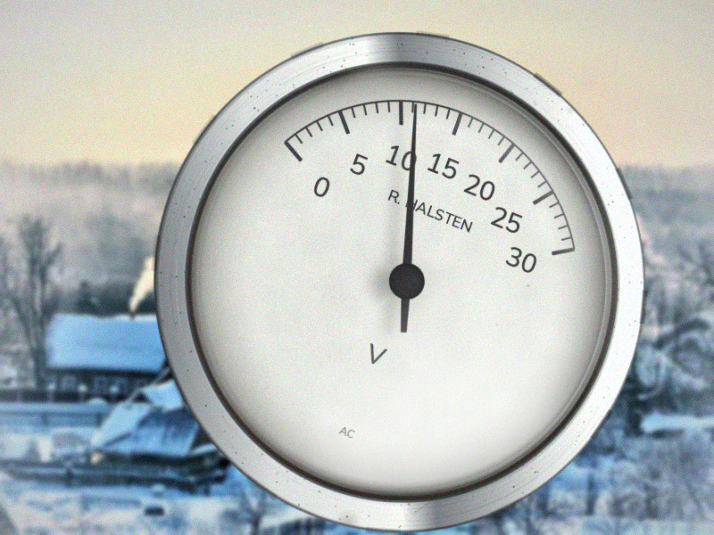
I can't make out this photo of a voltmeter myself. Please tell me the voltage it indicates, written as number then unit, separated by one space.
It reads 11 V
